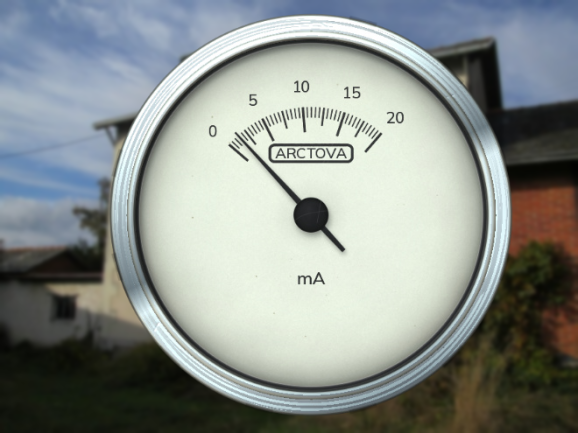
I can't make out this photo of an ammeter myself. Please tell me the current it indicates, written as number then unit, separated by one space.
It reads 1.5 mA
